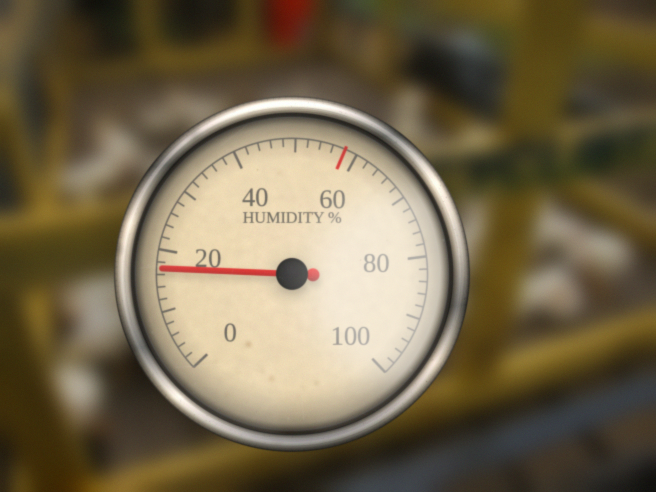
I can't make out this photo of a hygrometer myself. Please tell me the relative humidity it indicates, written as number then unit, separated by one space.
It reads 17 %
